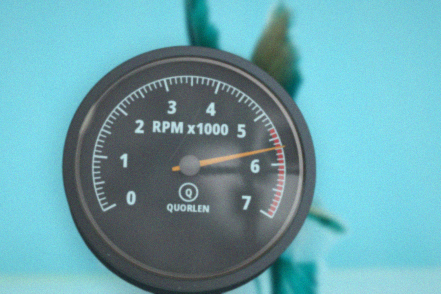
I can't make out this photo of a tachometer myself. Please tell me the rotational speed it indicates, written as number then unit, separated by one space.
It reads 5700 rpm
